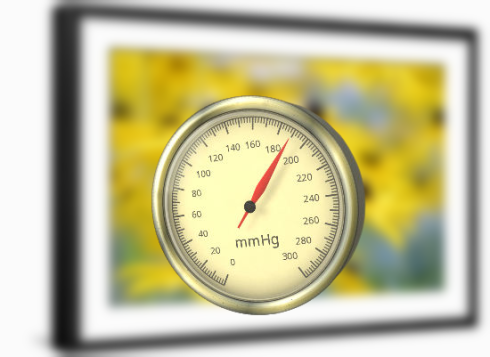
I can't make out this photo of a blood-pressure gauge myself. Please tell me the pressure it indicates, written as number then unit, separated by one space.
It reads 190 mmHg
